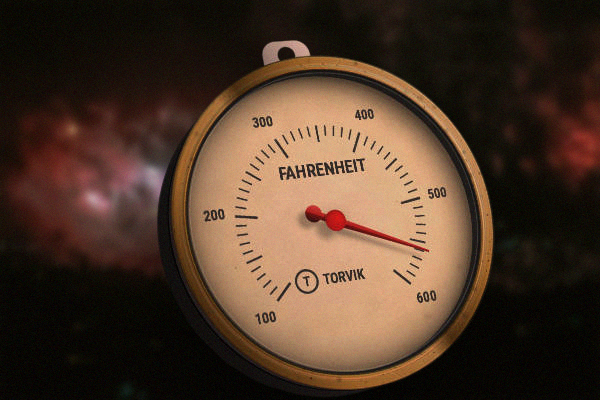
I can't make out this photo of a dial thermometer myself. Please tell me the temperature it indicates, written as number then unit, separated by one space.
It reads 560 °F
